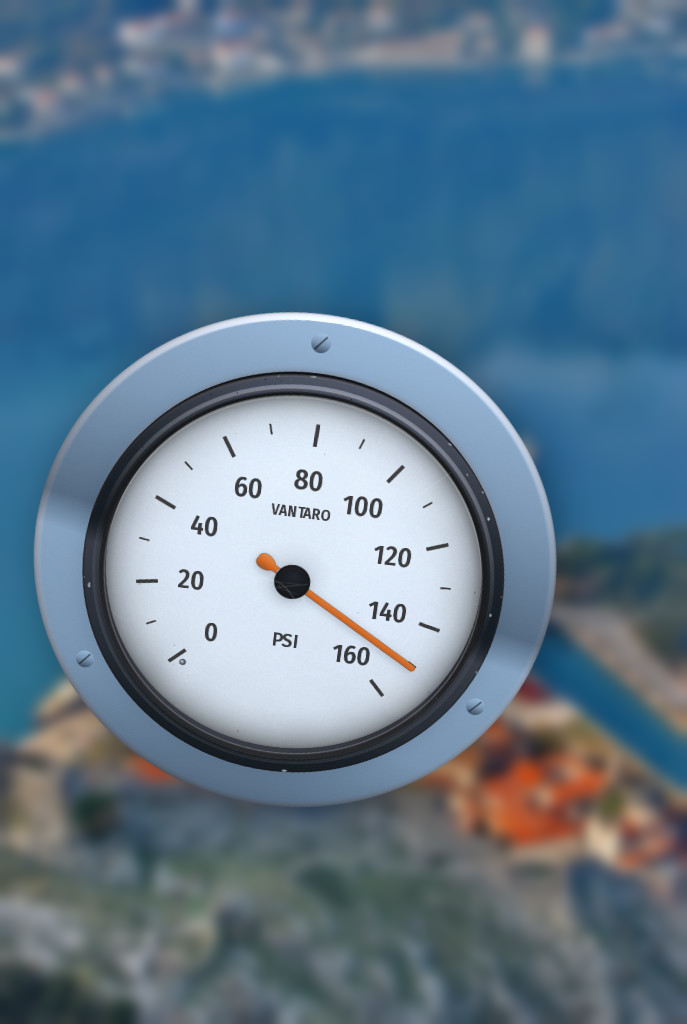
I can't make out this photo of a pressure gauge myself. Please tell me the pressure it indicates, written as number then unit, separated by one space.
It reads 150 psi
